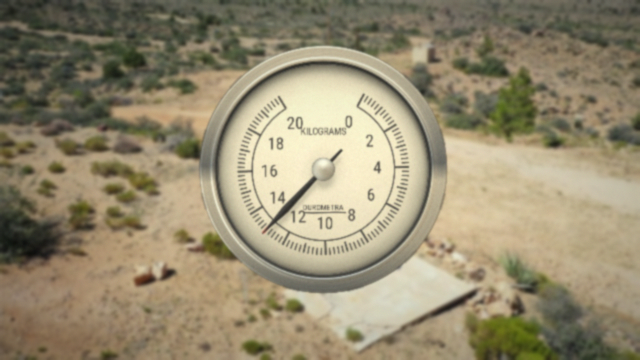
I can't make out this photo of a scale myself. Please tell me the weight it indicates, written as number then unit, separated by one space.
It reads 13 kg
